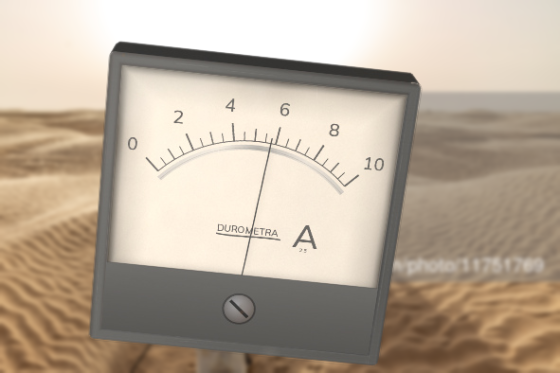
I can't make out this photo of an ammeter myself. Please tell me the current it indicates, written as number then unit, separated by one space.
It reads 5.75 A
